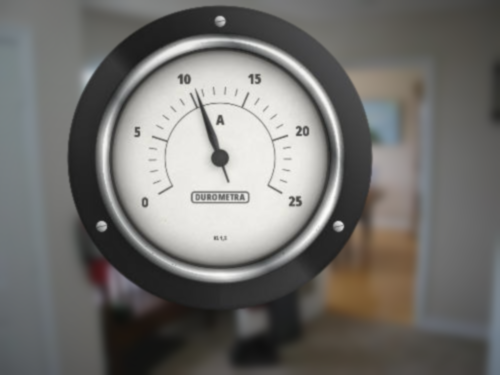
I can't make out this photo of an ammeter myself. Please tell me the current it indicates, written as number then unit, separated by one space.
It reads 10.5 A
